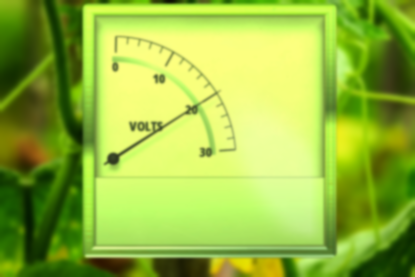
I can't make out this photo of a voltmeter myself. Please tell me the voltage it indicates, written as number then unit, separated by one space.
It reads 20 V
